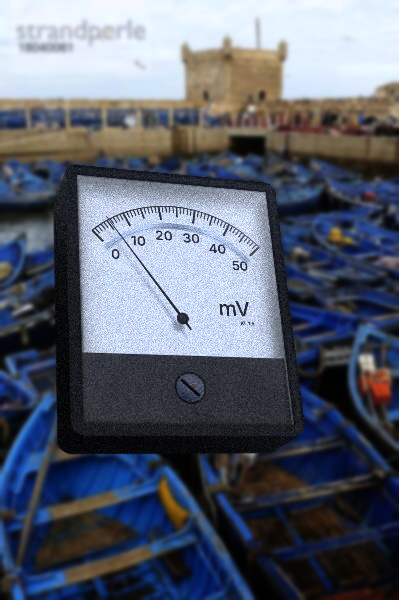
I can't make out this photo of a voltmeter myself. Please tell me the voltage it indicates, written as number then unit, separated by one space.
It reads 5 mV
